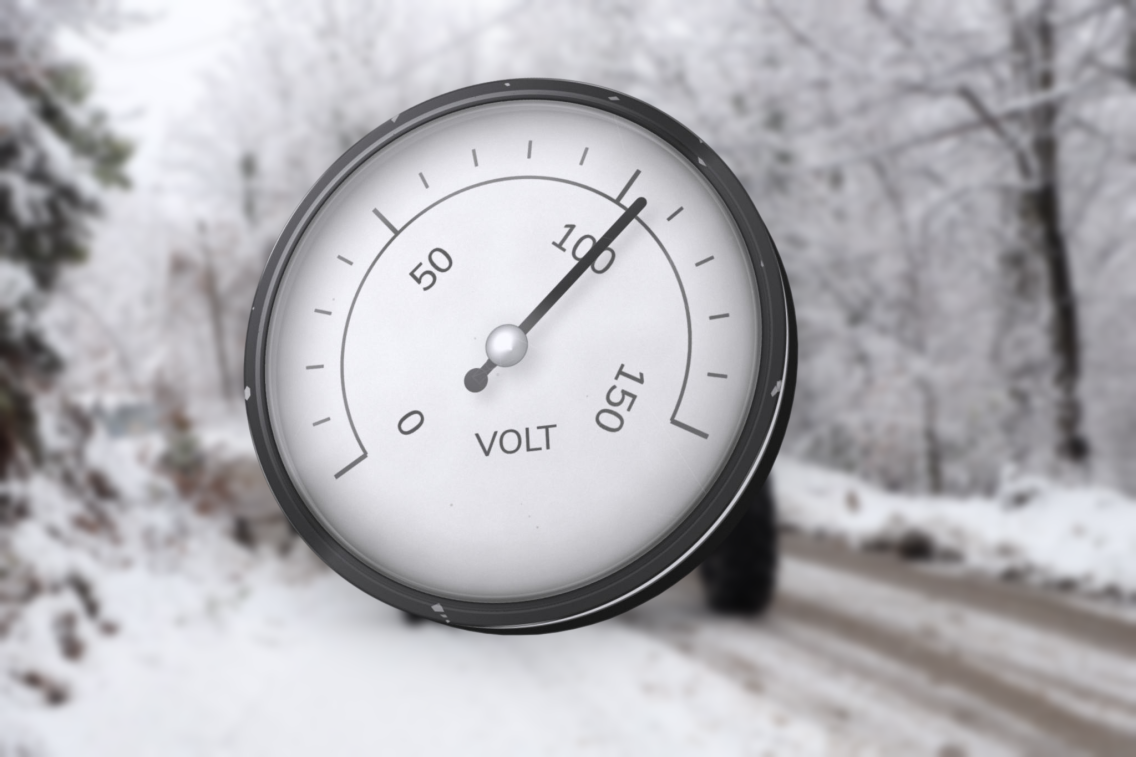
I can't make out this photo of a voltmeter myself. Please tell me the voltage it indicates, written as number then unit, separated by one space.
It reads 105 V
